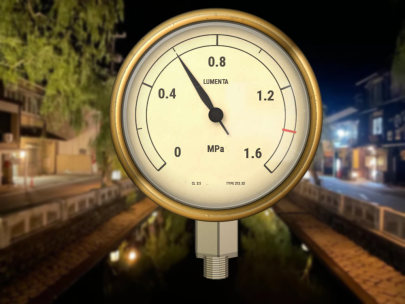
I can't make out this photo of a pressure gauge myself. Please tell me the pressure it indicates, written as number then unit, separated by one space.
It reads 0.6 MPa
